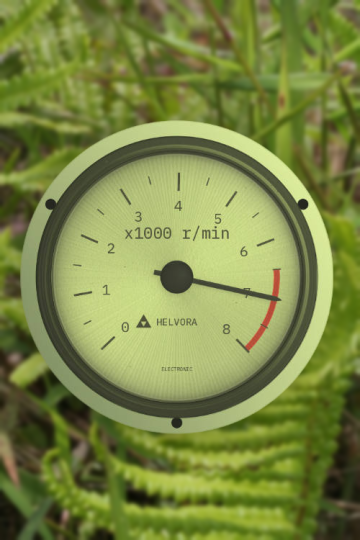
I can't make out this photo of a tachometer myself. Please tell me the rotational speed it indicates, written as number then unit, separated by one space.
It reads 7000 rpm
